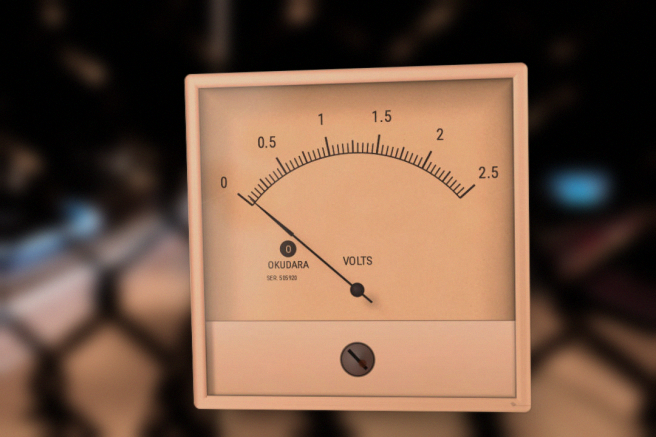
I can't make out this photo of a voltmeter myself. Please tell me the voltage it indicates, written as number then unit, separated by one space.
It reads 0.05 V
